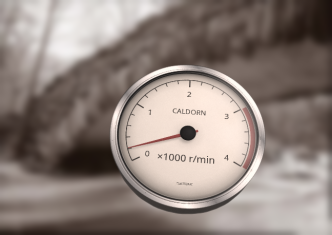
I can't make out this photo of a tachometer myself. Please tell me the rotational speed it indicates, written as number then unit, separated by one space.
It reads 200 rpm
